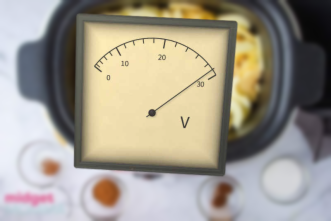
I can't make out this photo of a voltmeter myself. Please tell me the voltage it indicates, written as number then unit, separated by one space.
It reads 29 V
